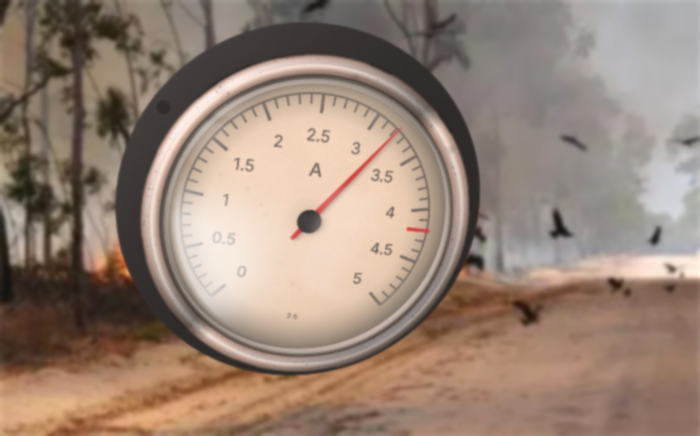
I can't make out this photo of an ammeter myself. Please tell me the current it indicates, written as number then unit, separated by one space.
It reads 3.2 A
